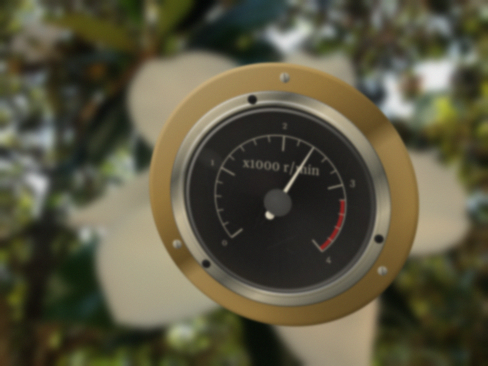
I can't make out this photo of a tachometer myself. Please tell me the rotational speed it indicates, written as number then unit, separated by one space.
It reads 2400 rpm
